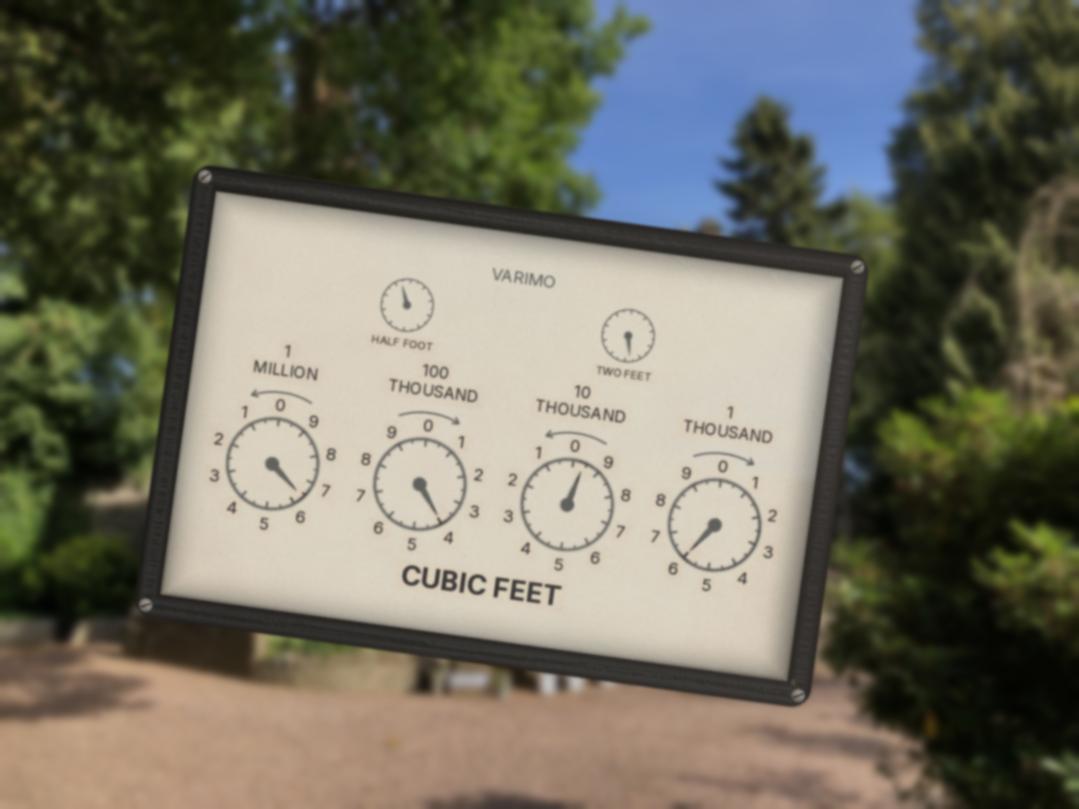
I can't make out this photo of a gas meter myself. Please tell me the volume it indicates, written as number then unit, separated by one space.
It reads 639600 ft³
